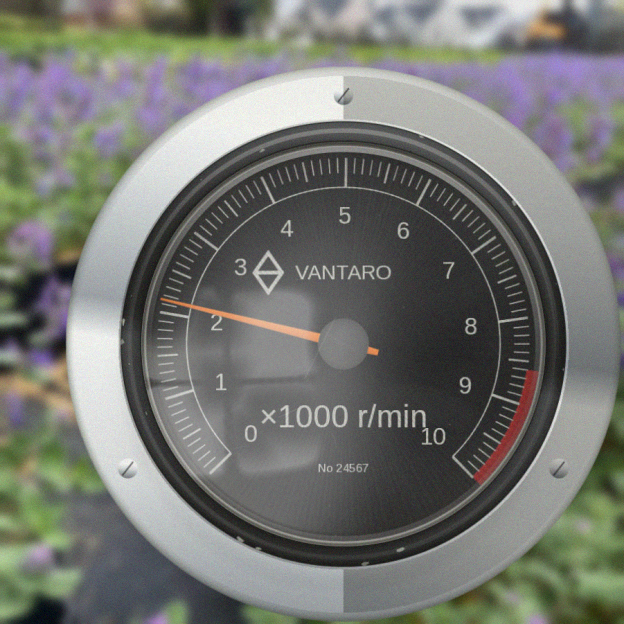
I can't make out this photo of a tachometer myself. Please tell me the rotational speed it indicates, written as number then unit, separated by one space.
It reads 2150 rpm
